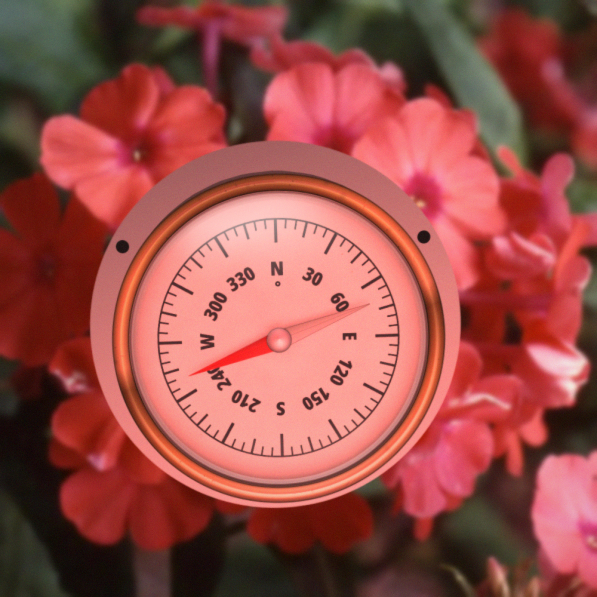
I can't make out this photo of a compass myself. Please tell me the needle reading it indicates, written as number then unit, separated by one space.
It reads 250 °
